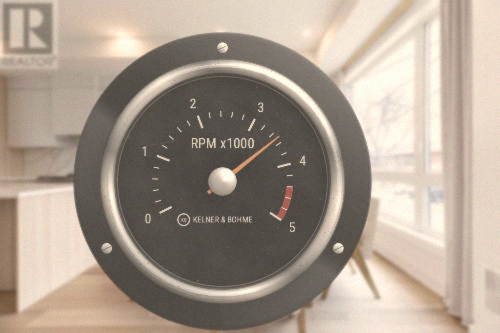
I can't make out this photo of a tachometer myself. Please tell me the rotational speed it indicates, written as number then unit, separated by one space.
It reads 3500 rpm
